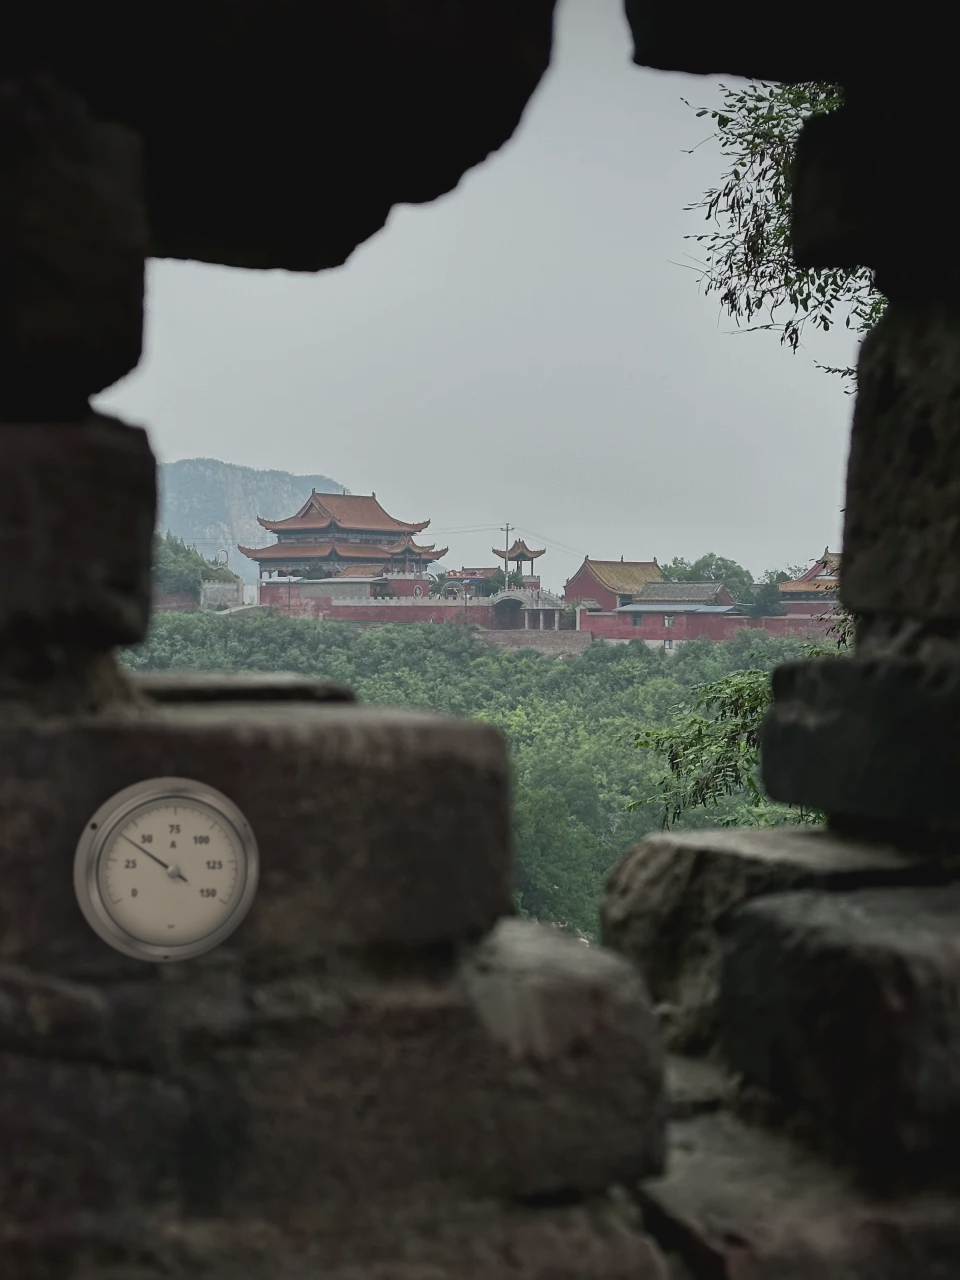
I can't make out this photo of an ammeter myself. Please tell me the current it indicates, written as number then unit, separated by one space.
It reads 40 A
